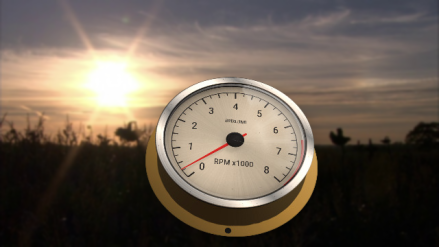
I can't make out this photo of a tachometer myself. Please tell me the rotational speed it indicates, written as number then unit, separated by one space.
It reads 250 rpm
